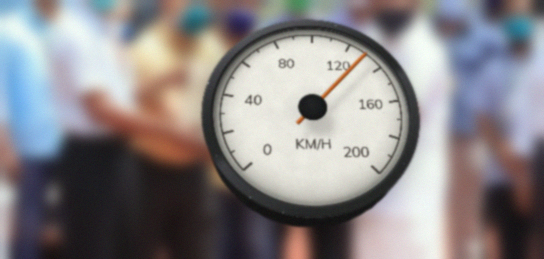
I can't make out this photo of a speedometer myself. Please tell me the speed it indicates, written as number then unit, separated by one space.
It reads 130 km/h
